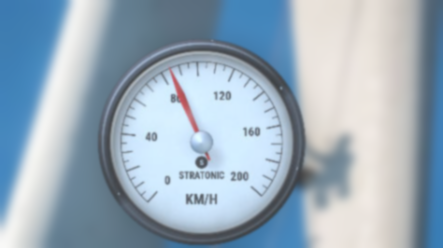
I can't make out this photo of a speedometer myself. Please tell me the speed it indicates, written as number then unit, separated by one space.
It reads 85 km/h
